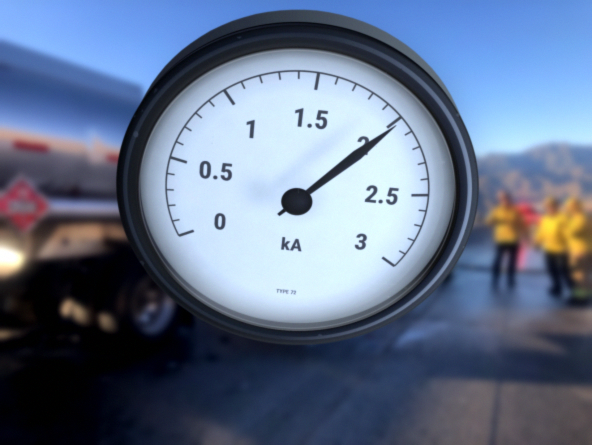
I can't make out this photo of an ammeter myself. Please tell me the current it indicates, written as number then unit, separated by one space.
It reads 2 kA
